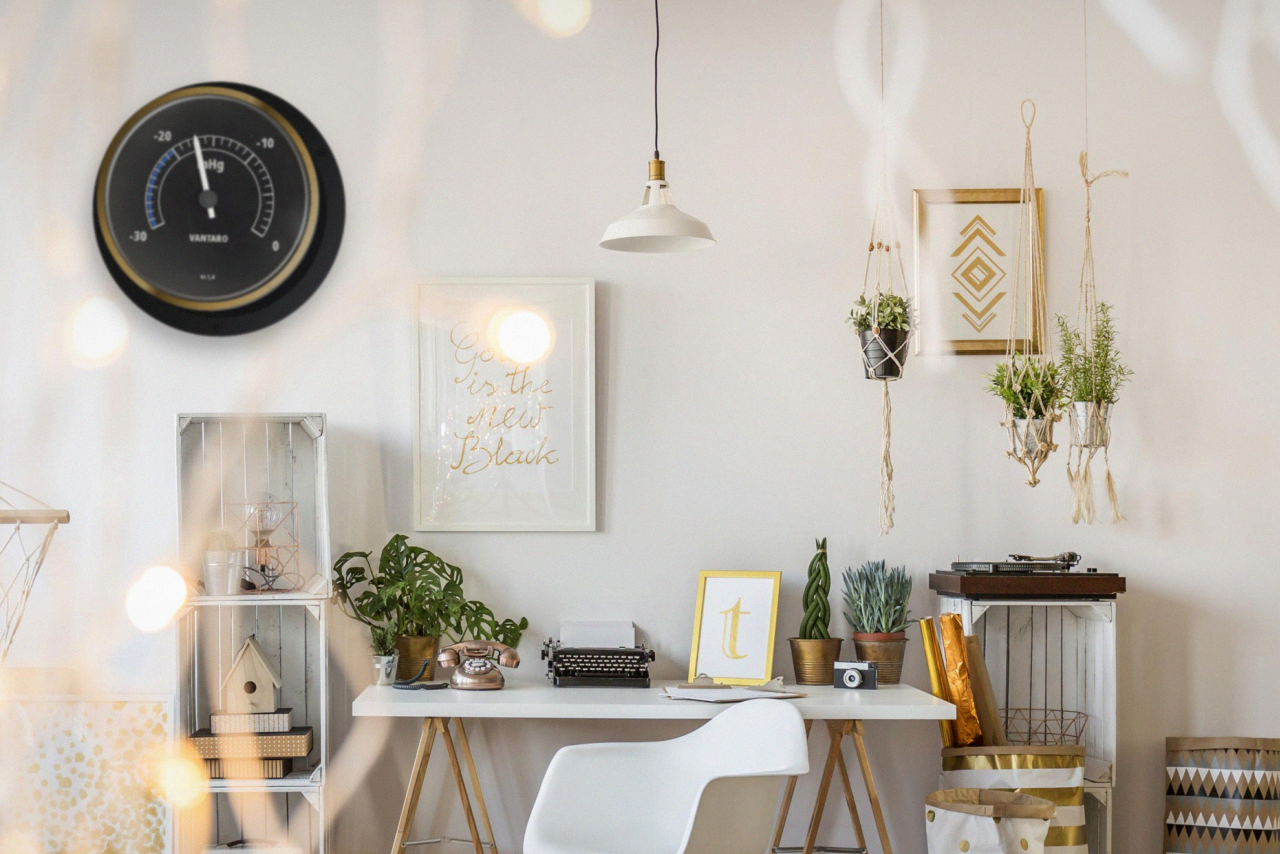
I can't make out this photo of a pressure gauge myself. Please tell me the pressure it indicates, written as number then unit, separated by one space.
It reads -17 inHg
